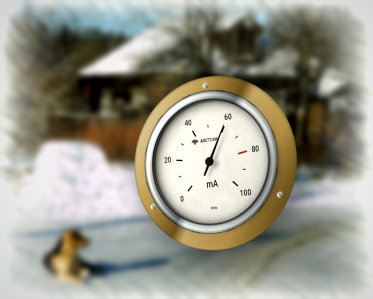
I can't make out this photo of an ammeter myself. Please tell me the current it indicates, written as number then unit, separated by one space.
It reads 60 mA
